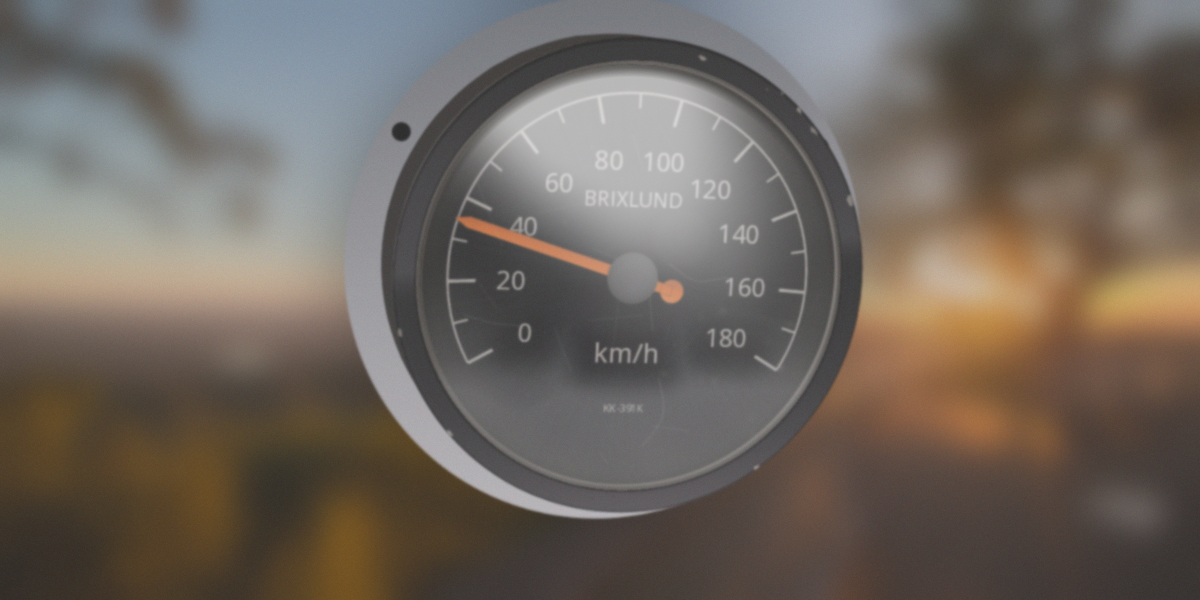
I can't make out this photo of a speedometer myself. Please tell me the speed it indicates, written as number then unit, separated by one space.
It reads 35 km/h
